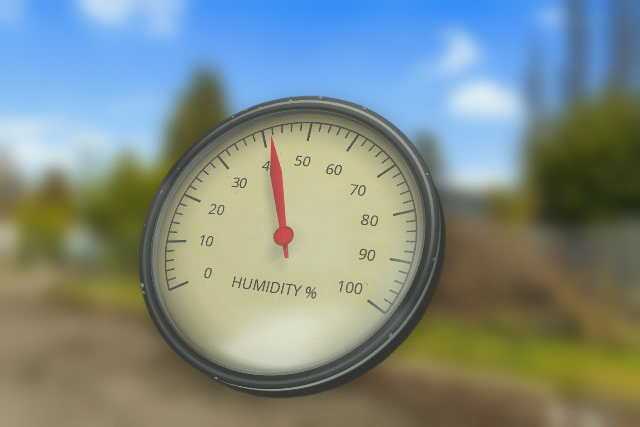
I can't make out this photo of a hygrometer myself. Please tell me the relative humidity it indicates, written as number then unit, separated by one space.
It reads 42 %
